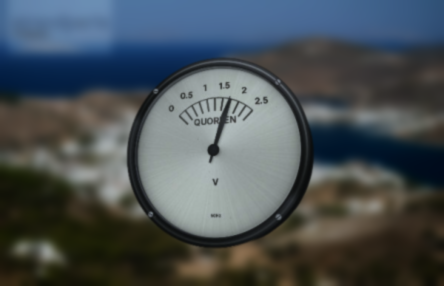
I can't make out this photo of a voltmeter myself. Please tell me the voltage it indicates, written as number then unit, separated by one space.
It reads 1.75 V
